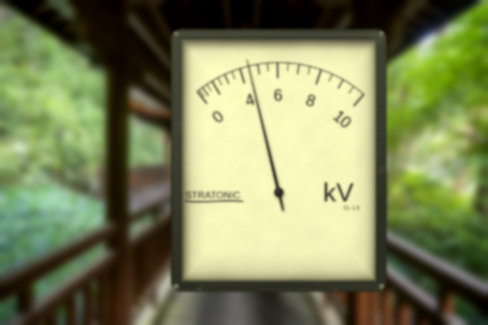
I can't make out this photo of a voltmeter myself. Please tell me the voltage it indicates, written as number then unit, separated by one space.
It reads 4.5 kV
